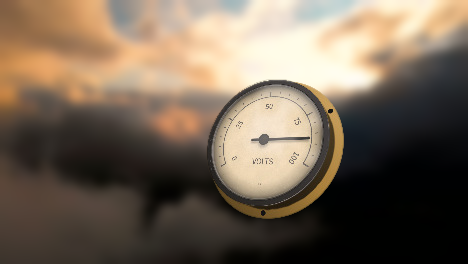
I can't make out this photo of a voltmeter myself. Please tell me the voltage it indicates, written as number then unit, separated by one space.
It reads 87.5 V
